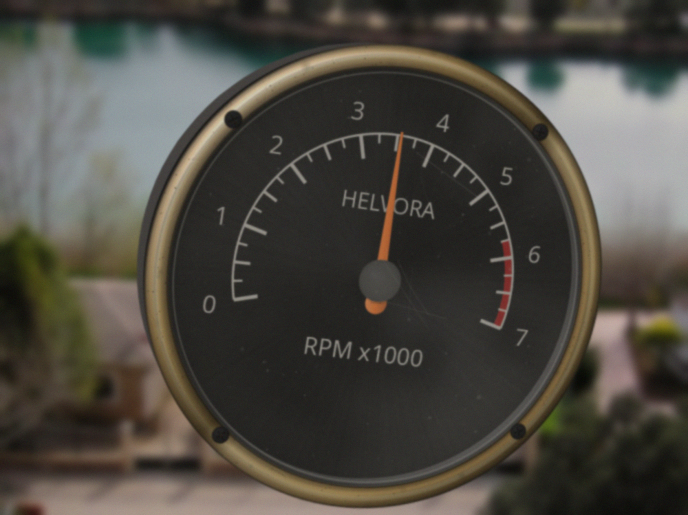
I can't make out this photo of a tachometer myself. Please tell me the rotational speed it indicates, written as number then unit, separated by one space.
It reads 3500 rpm
